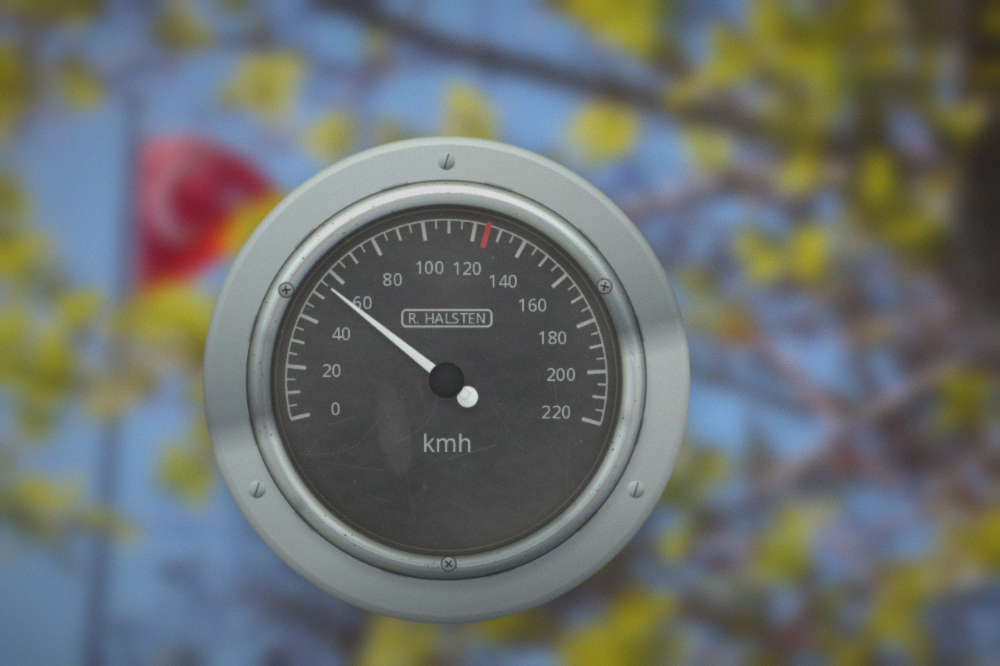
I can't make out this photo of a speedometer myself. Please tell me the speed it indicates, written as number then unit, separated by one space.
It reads 55 km/h
